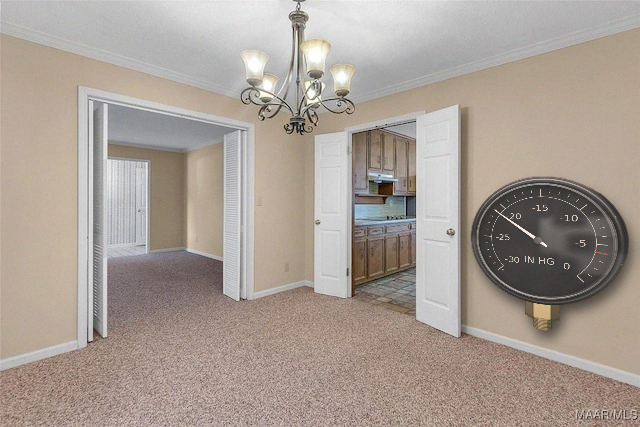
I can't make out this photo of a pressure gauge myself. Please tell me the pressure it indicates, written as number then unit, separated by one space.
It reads -21 inHg
